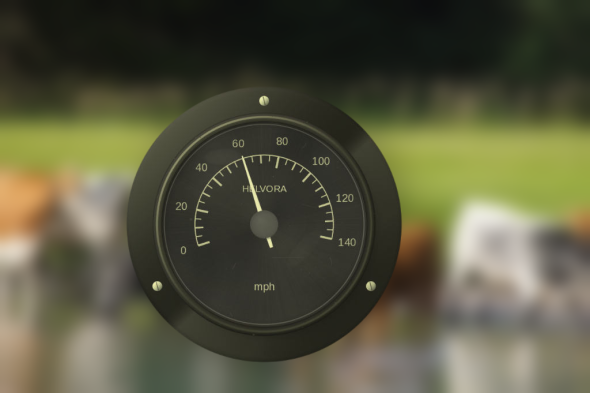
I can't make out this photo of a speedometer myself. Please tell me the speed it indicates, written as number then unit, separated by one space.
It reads 60 mph
